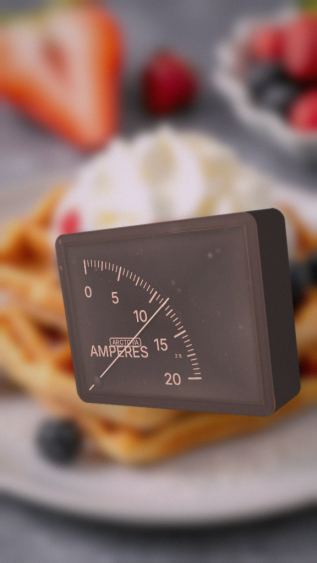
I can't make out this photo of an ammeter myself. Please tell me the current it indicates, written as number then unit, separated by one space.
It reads 11.5 A
